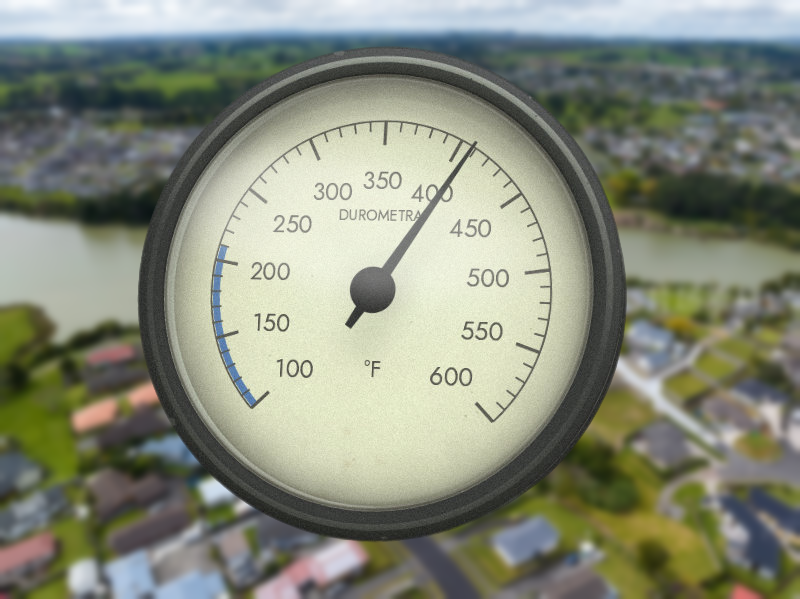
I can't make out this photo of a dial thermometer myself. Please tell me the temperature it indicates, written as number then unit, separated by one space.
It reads 410 °F
